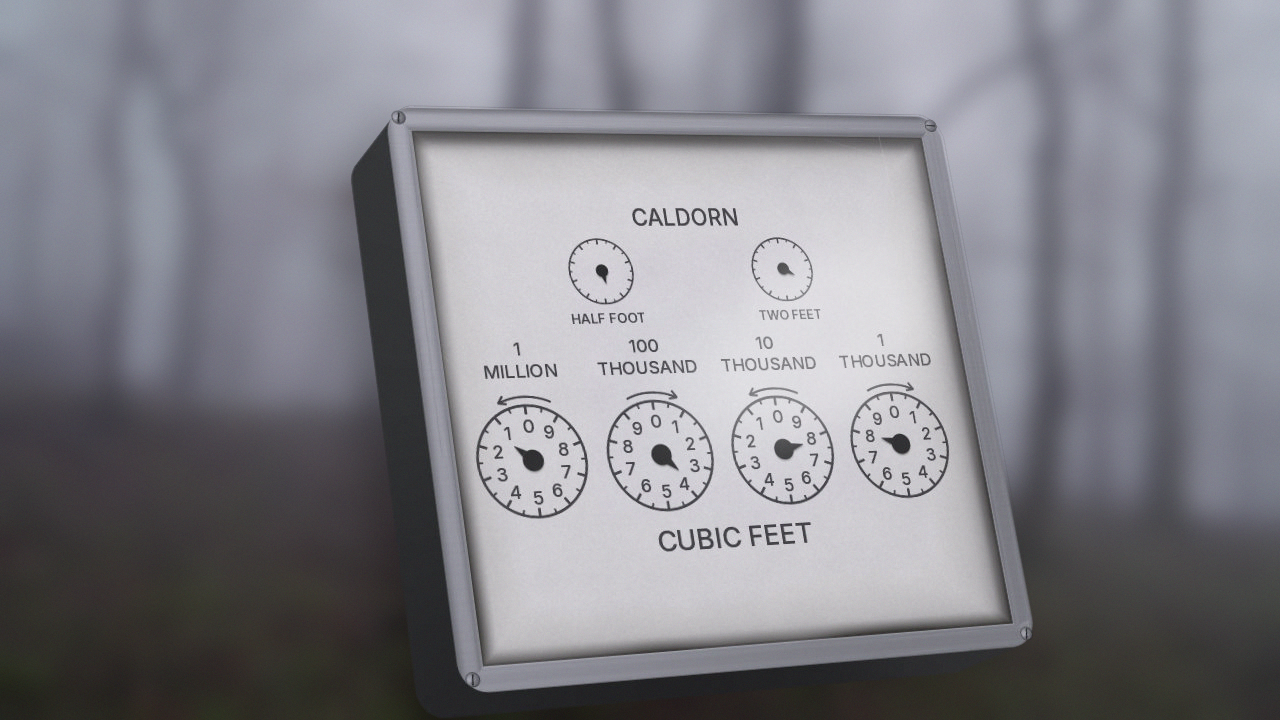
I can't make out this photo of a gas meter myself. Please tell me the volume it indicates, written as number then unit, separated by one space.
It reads 137800 ft³
